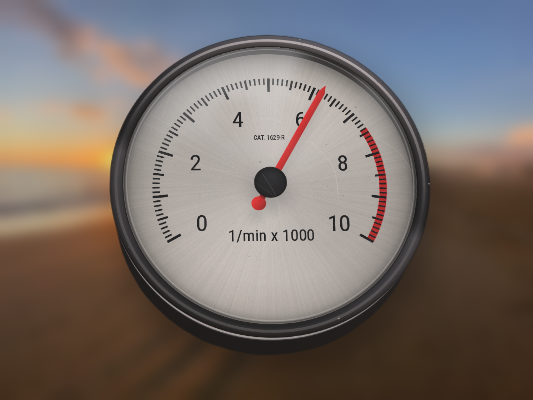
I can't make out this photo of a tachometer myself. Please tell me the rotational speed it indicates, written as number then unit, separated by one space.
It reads 6200 rpm
